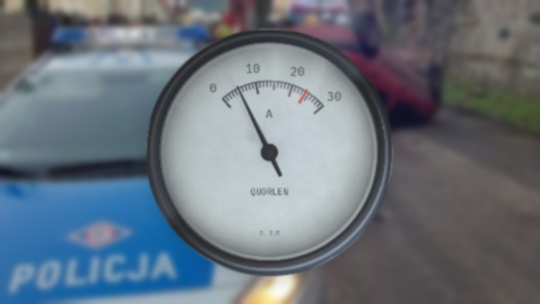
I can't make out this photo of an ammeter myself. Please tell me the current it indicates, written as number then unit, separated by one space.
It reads 5 A
